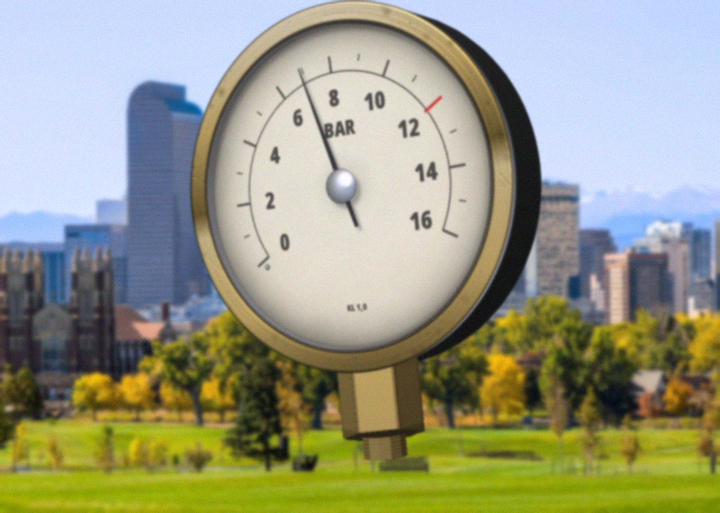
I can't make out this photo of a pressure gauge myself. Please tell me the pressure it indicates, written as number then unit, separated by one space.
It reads 7 bar
